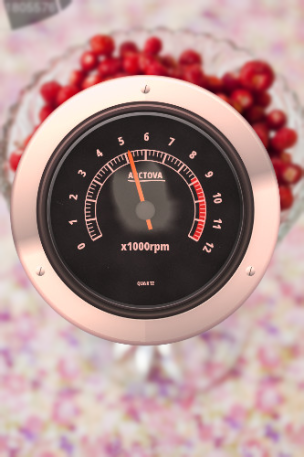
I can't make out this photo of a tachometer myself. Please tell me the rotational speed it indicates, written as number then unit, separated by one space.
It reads 5200 rpm
